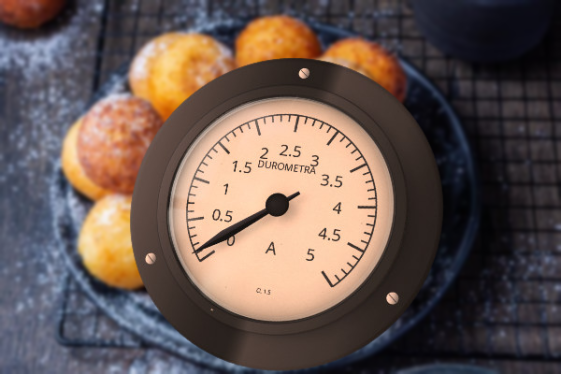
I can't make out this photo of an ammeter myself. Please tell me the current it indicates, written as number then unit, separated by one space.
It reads 0.1 A
